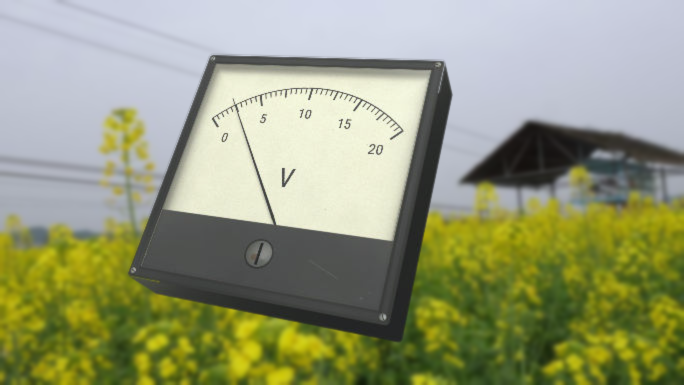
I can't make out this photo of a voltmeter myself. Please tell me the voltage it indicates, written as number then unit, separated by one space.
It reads 2.5 V
